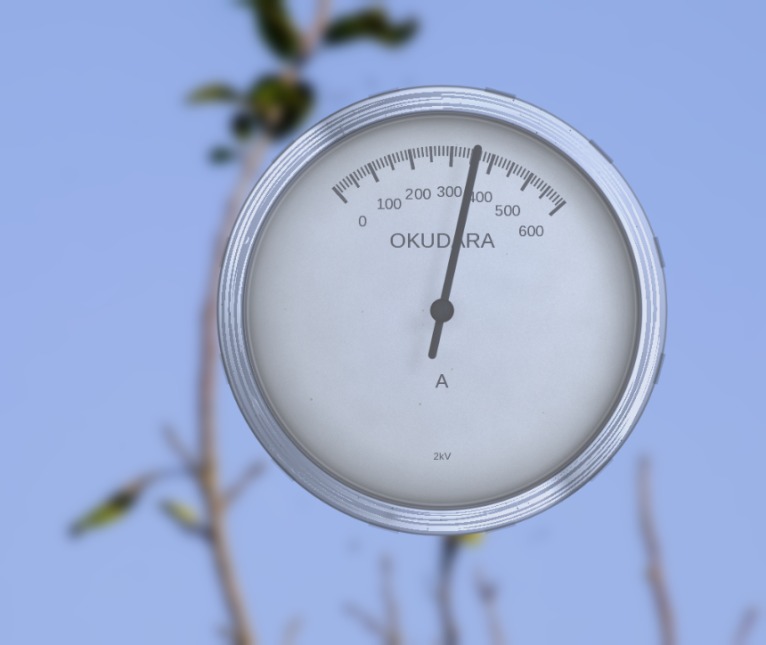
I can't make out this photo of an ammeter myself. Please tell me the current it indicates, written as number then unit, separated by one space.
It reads 360 A
